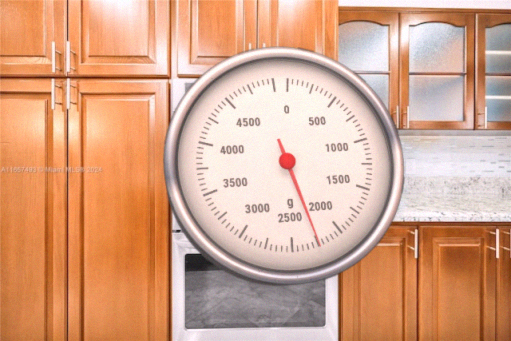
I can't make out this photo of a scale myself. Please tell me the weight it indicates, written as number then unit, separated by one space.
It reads 2250 g
